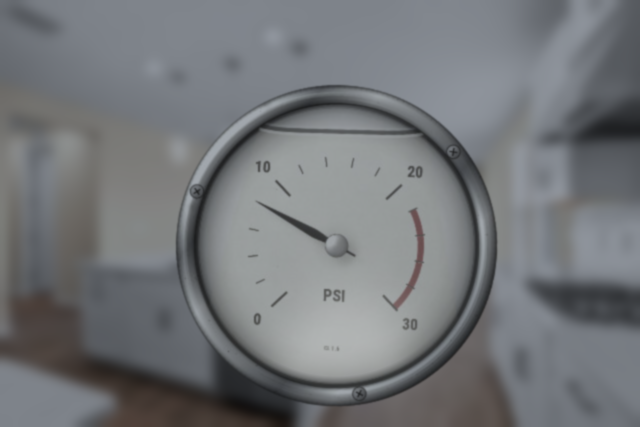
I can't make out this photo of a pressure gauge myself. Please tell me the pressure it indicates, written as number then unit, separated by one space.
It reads 8 psi
